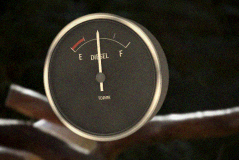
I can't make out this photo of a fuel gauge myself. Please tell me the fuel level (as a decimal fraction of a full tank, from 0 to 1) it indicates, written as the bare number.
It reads 0.5
